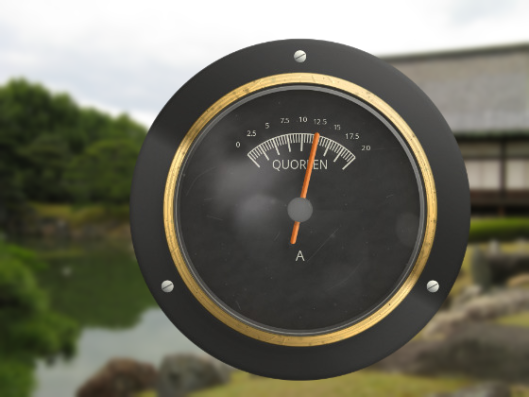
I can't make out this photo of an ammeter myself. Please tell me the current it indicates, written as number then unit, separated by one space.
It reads 12.5 A
